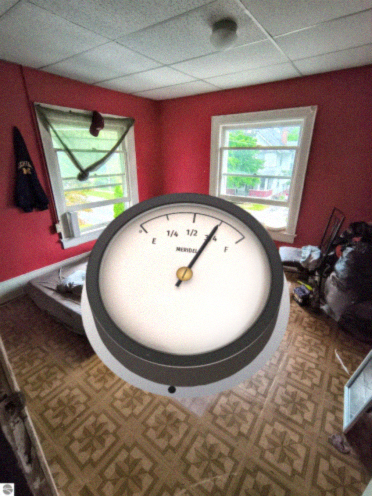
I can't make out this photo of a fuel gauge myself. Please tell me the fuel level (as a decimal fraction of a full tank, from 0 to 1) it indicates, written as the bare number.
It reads 0.75
